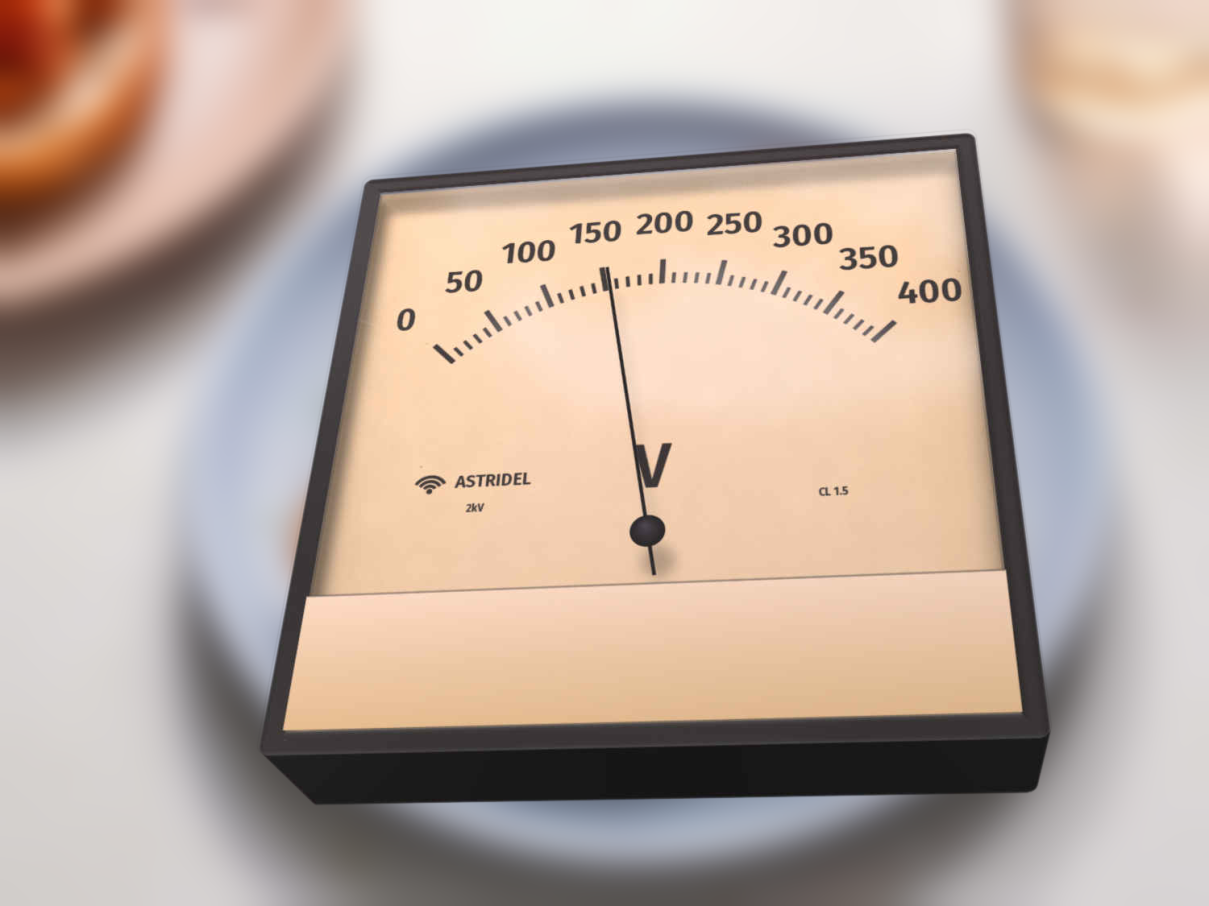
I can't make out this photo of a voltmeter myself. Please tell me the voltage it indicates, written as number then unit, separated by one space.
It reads 155 V
